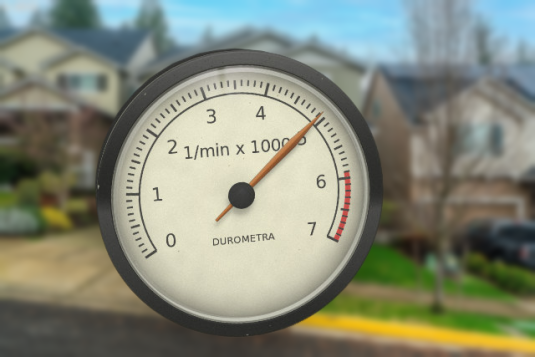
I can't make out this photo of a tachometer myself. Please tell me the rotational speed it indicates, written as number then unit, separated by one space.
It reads 4900 rpm
